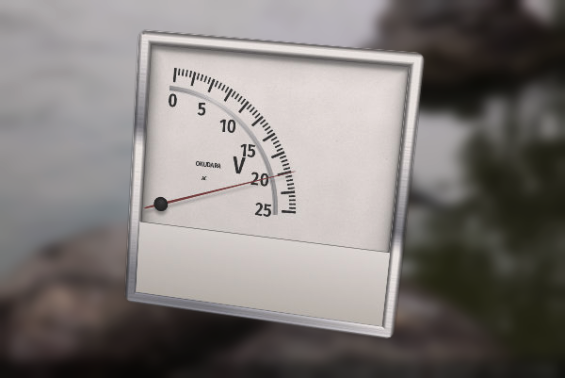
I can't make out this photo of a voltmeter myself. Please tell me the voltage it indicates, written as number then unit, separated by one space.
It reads 20 V
